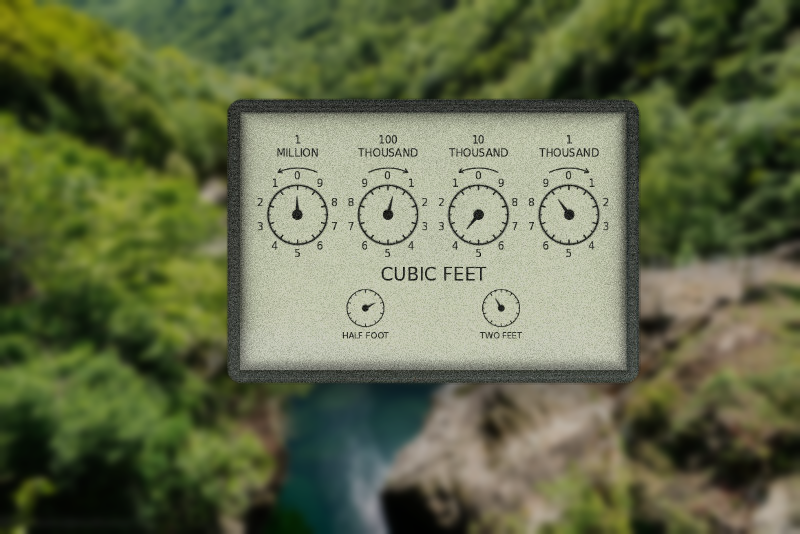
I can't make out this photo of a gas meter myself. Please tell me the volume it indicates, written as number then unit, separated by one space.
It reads 3900 ft³
